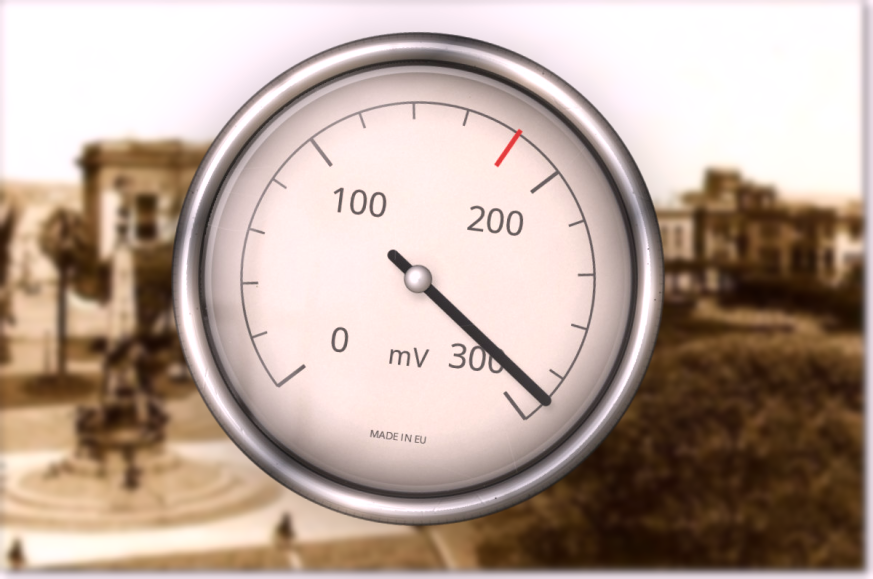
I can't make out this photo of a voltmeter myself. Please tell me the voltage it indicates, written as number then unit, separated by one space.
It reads 290 mV
